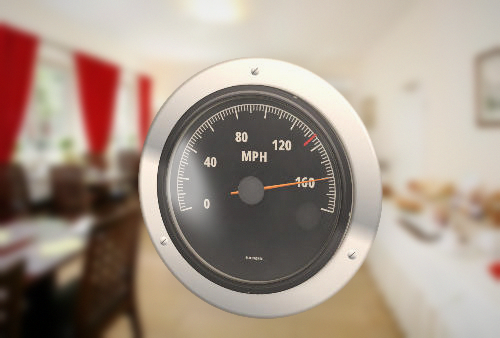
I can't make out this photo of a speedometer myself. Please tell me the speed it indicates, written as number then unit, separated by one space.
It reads 160 mph
